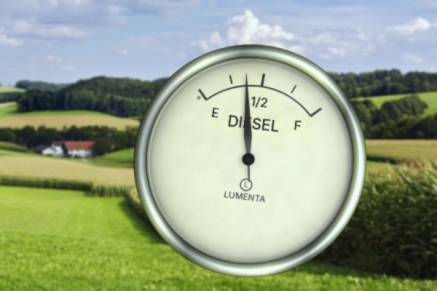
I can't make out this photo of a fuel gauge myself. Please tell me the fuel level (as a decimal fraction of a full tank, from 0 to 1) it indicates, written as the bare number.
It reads 0.375
